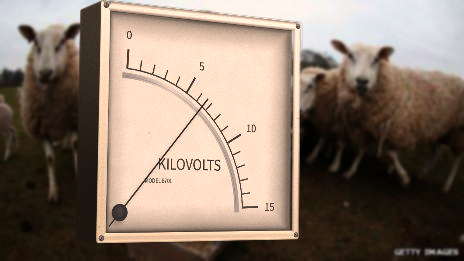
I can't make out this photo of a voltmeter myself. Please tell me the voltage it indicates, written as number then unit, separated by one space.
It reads 6.5 kV
